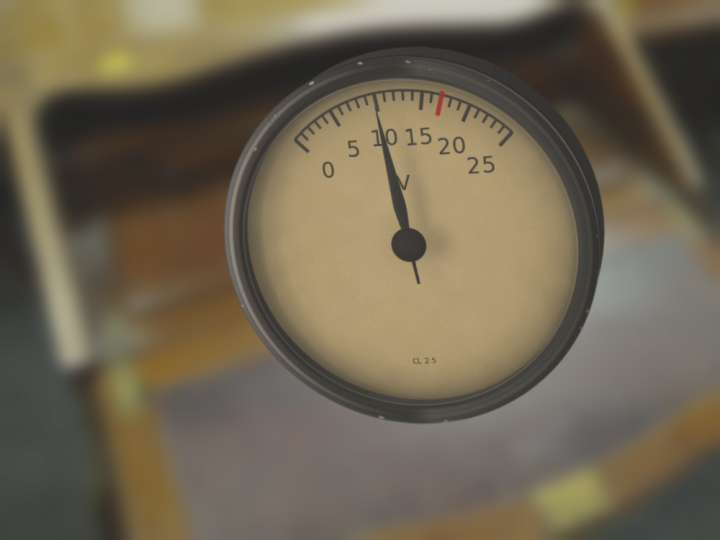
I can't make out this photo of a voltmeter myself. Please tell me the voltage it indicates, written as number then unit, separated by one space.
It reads 10 V
